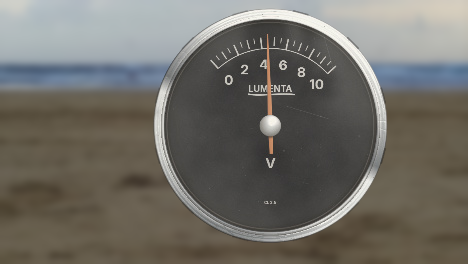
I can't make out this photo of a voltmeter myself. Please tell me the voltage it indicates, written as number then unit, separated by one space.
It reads 4.5 V
